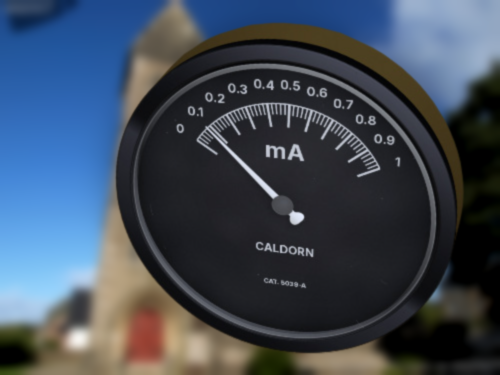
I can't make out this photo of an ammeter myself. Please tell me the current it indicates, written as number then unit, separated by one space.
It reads 0.1 mA
